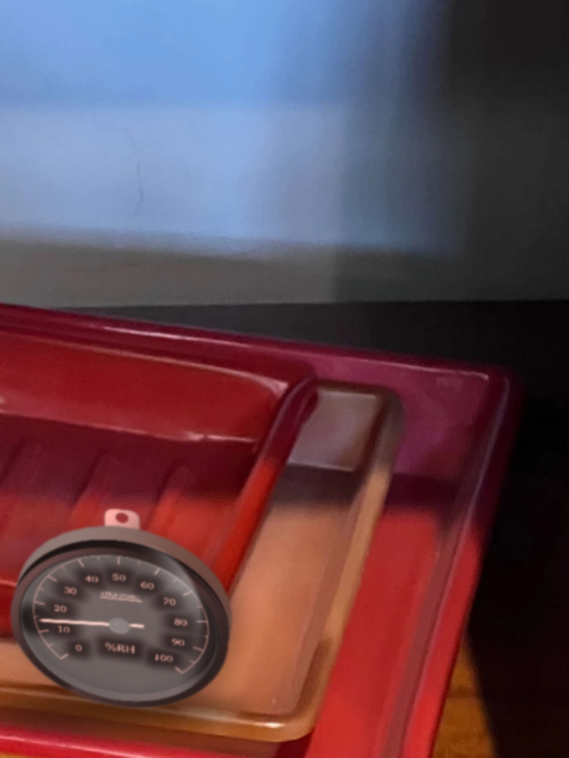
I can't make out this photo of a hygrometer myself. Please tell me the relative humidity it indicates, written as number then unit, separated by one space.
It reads 15 %
